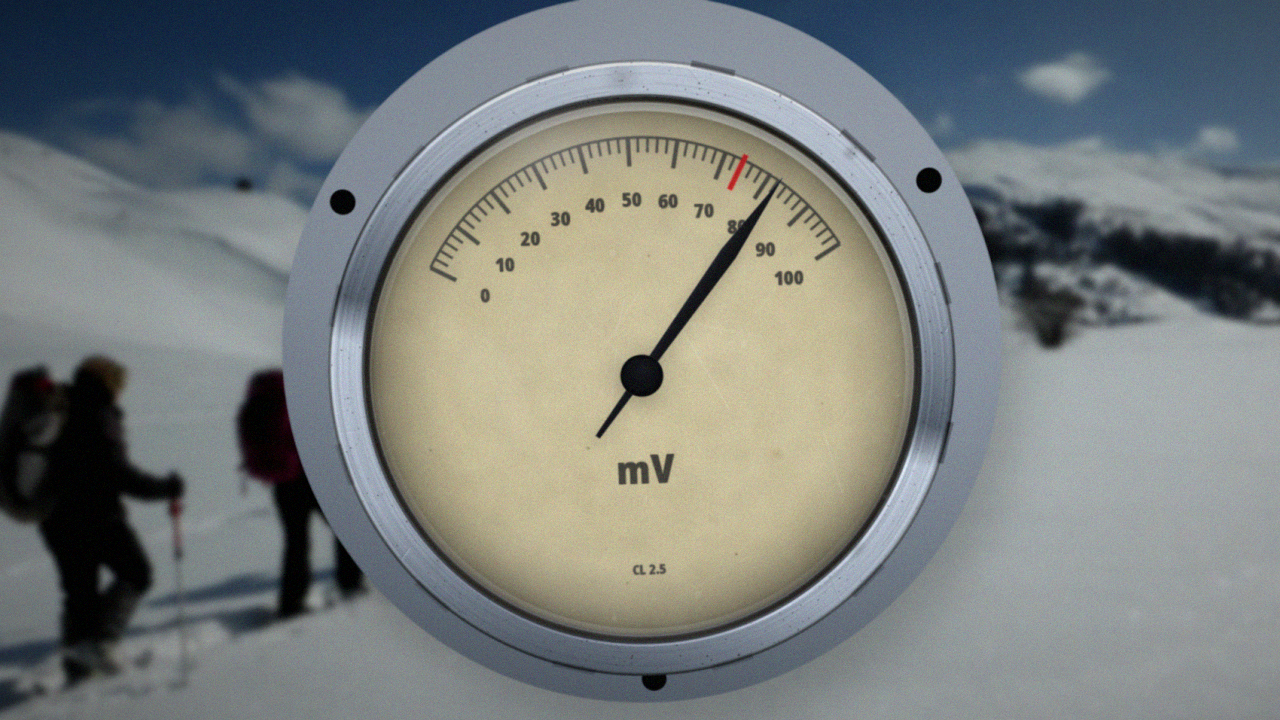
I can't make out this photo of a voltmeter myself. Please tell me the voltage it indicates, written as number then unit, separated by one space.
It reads 82 mV
